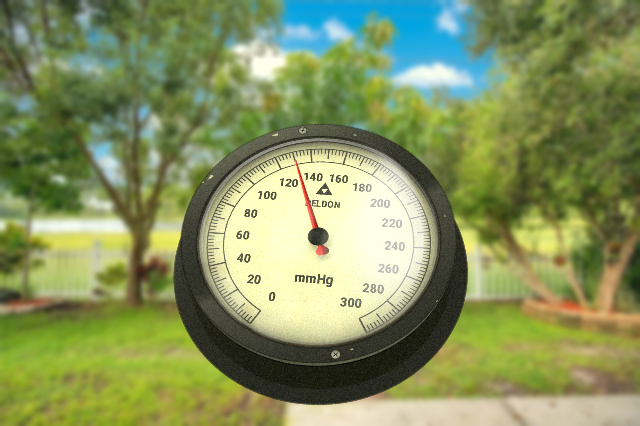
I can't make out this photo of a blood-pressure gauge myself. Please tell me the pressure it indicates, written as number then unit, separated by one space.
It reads 130 mmHg
